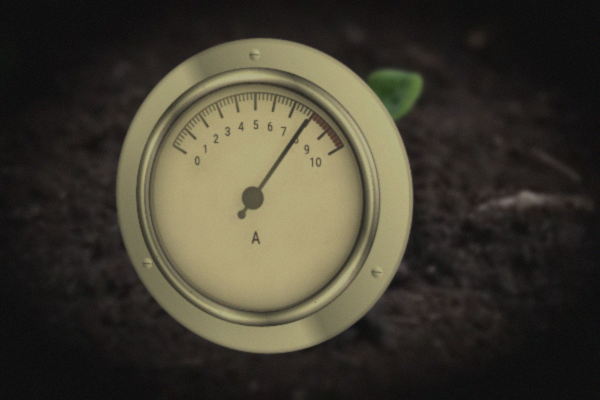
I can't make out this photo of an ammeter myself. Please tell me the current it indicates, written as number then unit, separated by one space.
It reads 8 A
